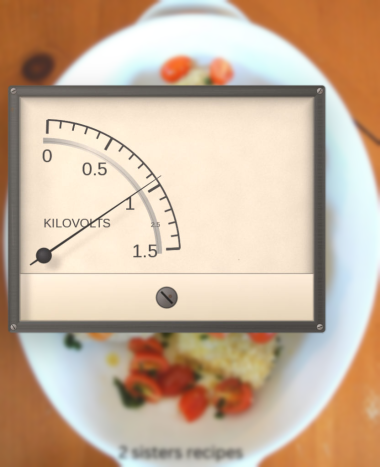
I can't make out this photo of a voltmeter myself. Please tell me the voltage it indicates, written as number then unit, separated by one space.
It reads 0.95 kV
